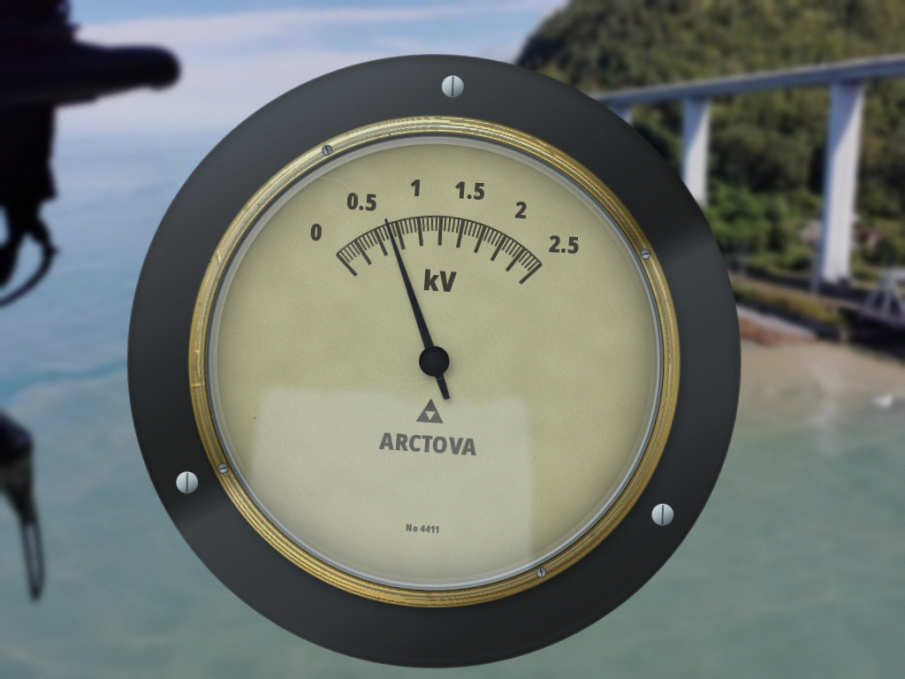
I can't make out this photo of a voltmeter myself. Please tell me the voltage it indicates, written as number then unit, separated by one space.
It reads 0.65 kV
